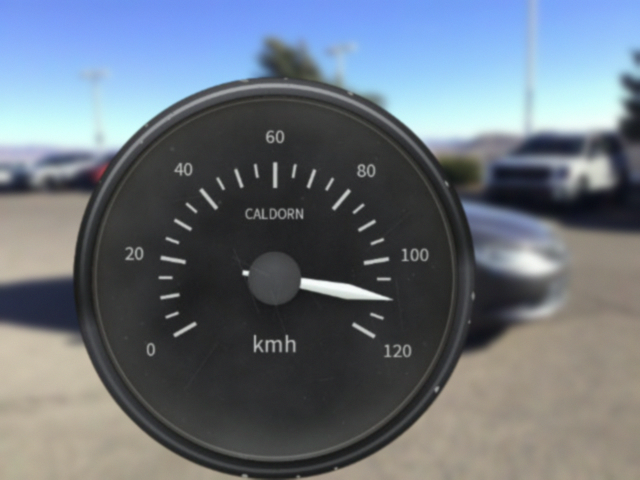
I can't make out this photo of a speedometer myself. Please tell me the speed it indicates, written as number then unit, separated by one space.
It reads 110 km/h
